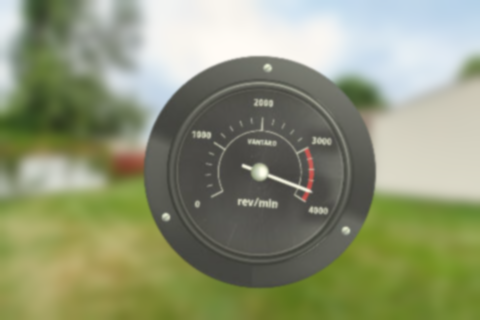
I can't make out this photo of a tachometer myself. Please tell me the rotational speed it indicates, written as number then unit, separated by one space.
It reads 3800 rpm
